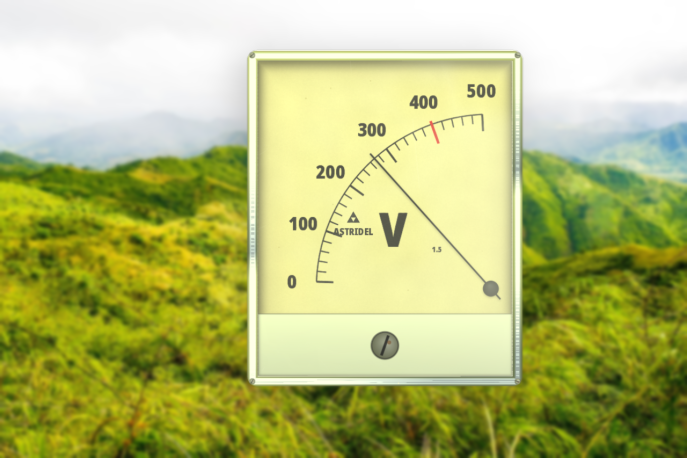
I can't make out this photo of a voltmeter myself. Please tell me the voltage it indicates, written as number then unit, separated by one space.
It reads 270 V
